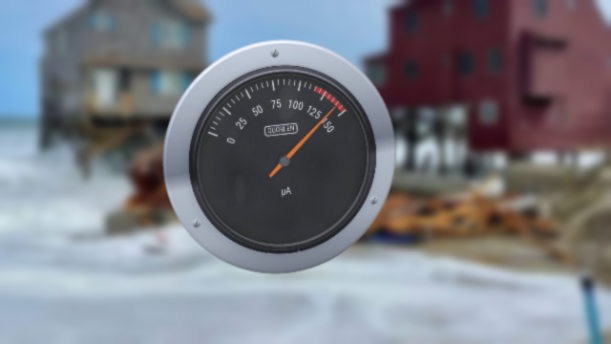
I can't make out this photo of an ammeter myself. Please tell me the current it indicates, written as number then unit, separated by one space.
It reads 140 µA
